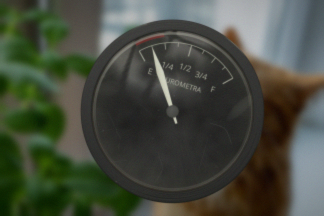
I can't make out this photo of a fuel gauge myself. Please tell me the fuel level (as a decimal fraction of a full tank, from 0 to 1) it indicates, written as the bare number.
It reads 0.125
